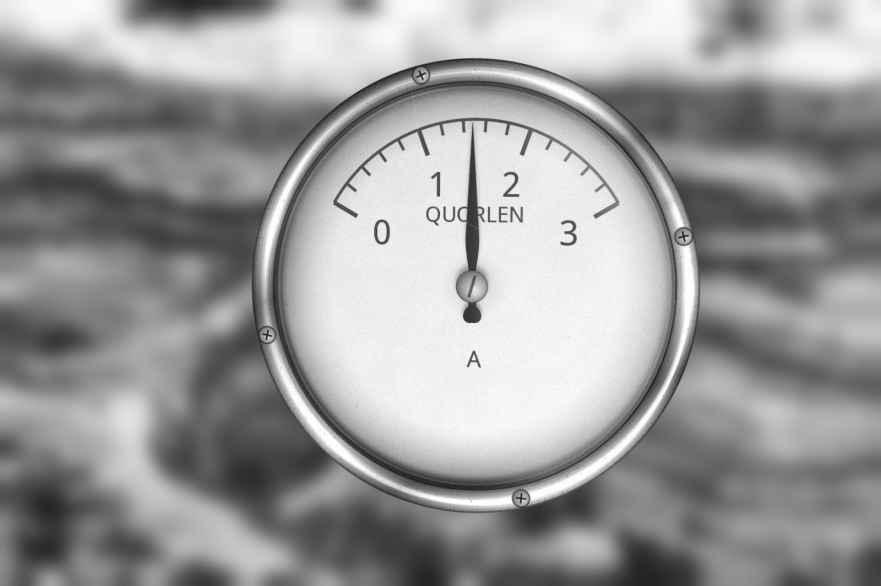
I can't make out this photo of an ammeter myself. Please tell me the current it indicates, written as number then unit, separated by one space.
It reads 1.5 A
